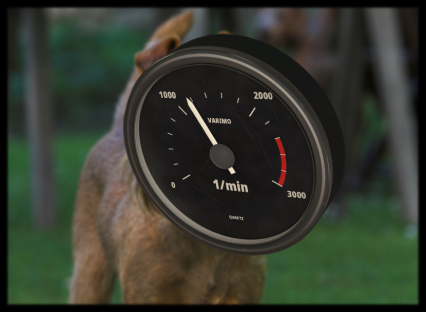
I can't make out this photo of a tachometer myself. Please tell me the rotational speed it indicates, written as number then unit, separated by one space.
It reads 1200 rpm
